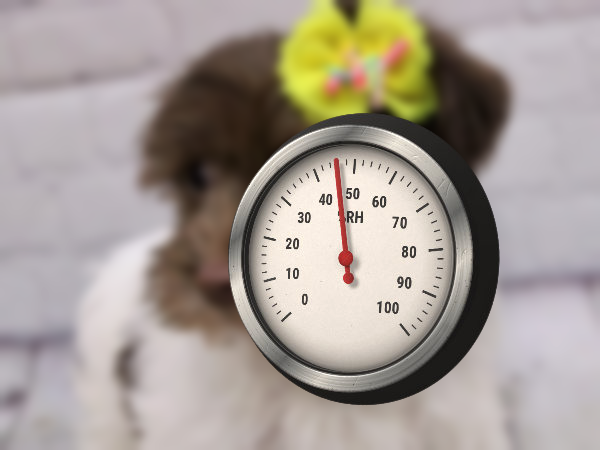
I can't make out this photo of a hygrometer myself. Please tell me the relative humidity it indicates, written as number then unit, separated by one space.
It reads 46 %
